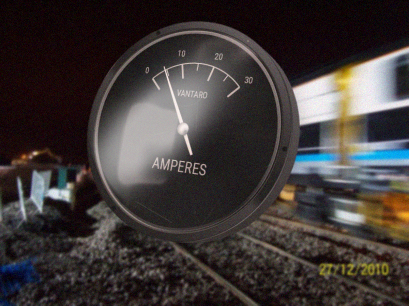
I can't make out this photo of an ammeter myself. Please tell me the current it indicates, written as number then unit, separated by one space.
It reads 5 A
